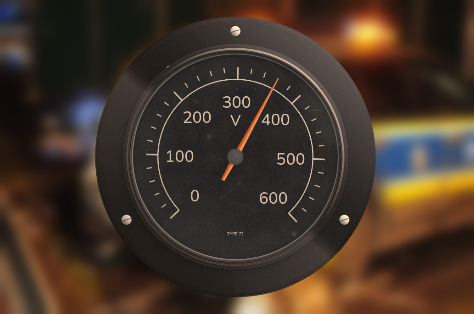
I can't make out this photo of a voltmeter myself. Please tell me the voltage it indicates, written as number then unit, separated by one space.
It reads 360 V
